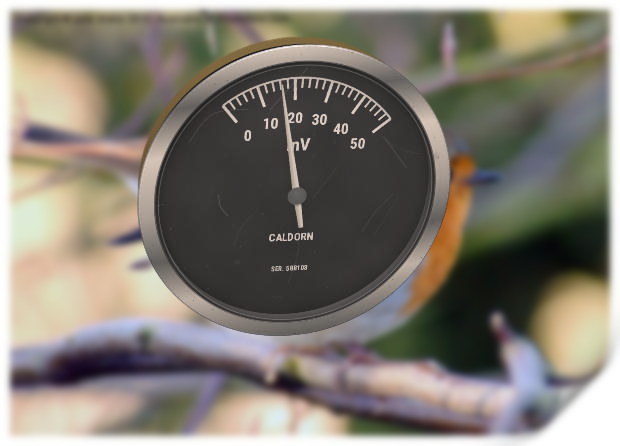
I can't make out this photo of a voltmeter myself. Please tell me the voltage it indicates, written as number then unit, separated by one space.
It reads 16 mV
